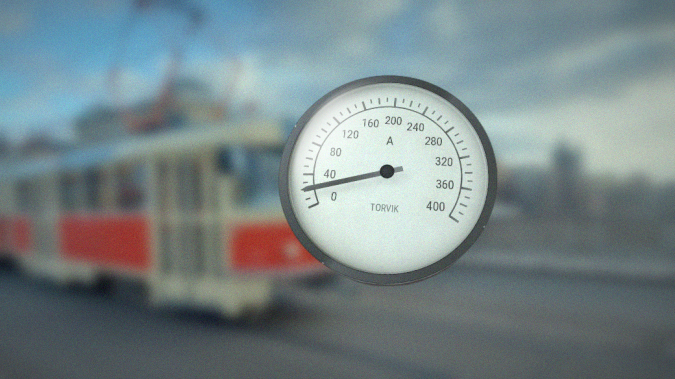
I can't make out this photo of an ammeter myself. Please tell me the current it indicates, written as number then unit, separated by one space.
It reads 20 A
